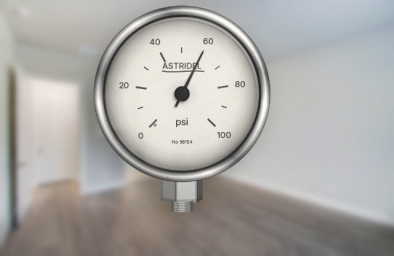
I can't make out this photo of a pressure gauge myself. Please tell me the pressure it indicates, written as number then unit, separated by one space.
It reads 60 psi
